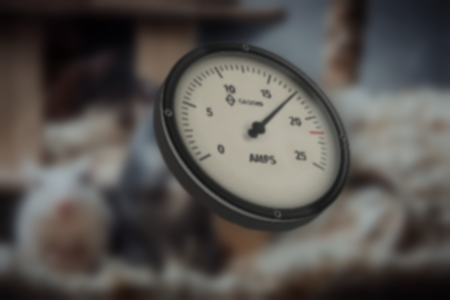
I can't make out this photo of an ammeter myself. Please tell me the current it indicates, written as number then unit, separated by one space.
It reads 17.5 A
